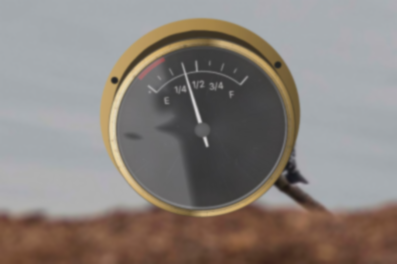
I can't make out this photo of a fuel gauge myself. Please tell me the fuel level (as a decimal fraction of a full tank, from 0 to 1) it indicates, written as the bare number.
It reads 0.375
